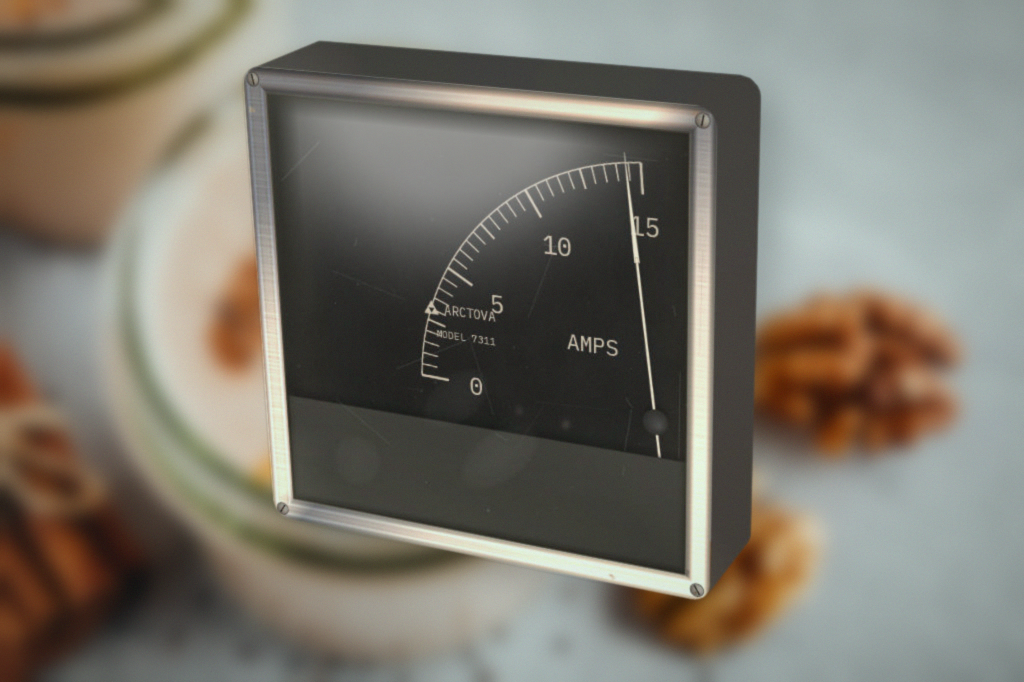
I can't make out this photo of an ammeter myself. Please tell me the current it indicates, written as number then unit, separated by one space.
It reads 14.5 A
